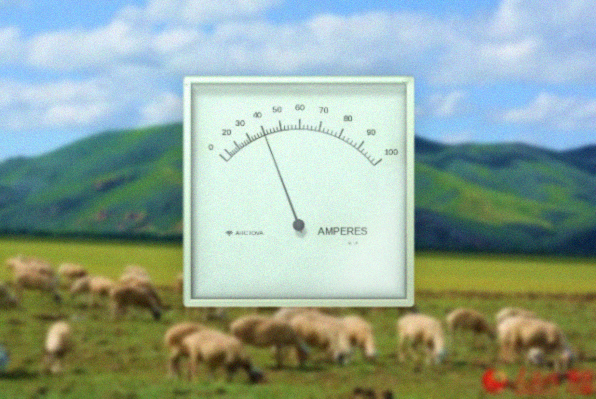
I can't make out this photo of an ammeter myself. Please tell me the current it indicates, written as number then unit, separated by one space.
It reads 40 A
